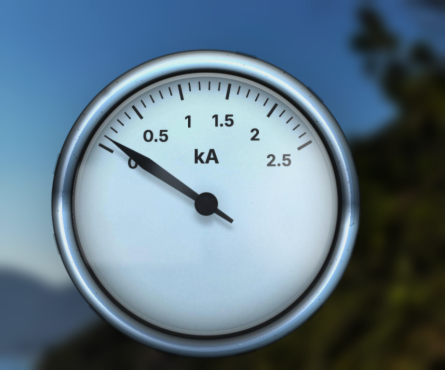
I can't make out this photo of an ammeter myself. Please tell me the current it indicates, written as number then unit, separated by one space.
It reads 0.1 kA
